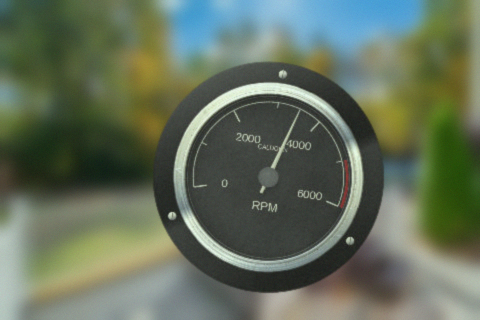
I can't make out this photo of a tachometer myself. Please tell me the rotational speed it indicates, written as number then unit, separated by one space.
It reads 3500 rpm
